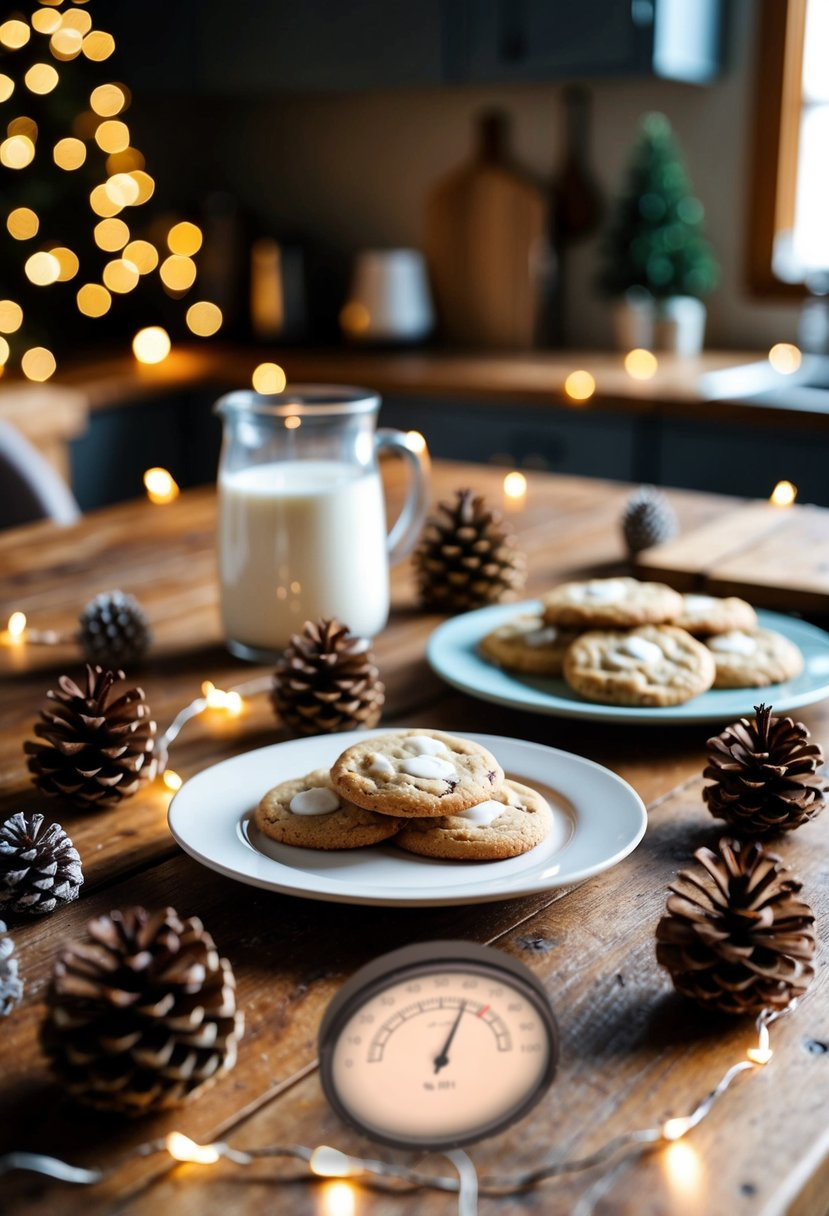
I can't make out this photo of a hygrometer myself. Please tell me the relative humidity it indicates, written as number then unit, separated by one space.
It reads 60 %
